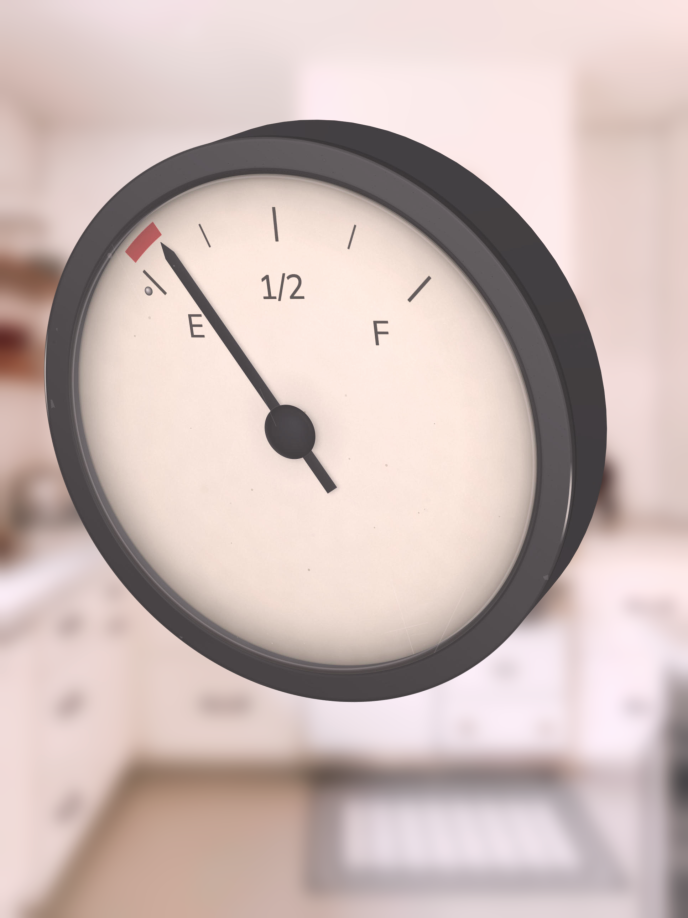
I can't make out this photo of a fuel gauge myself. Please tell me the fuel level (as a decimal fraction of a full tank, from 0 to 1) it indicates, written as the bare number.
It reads 0.125
